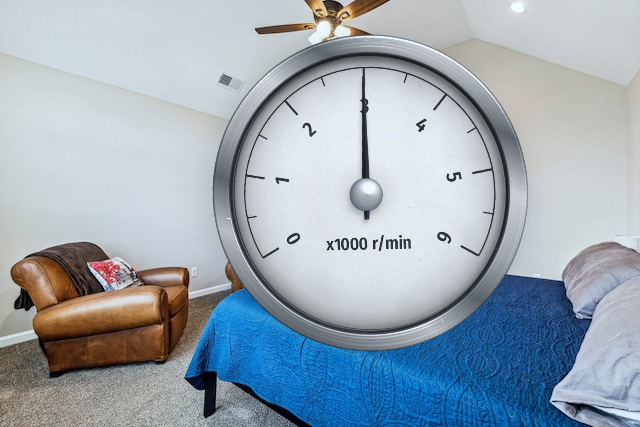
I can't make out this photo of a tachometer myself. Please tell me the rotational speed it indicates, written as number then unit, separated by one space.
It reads 3000 rpm
